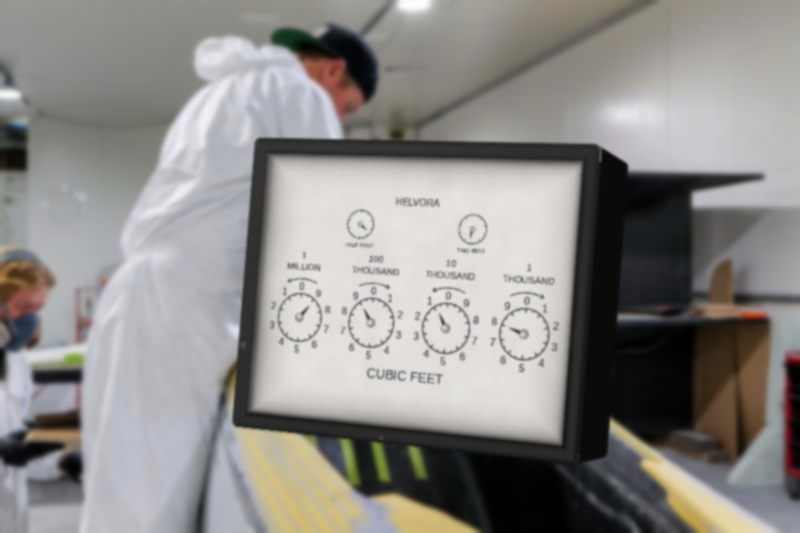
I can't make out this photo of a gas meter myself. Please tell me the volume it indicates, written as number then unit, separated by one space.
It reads 890800 ft³
